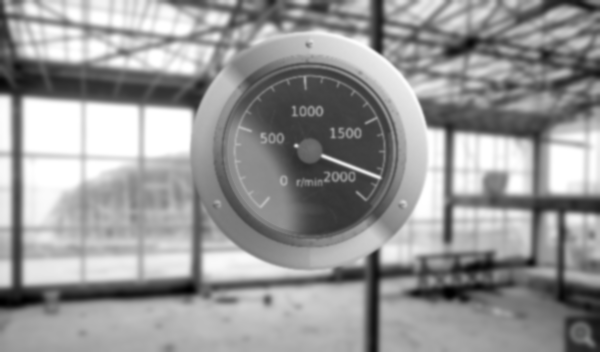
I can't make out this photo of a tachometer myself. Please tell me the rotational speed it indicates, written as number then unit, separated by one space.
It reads 1850 rpm
